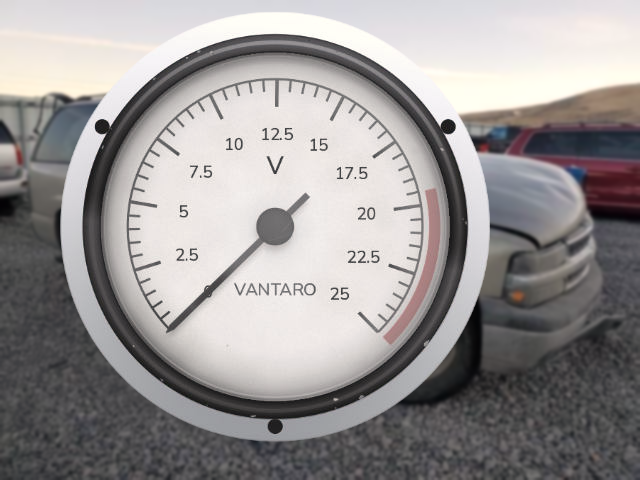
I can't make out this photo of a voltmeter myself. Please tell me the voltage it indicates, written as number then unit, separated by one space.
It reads 0 V
